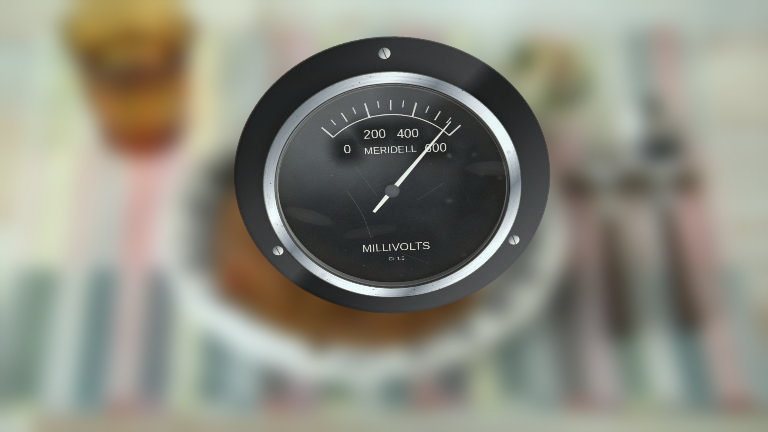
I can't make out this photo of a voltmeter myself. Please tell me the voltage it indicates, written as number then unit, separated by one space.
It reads 550 mV
